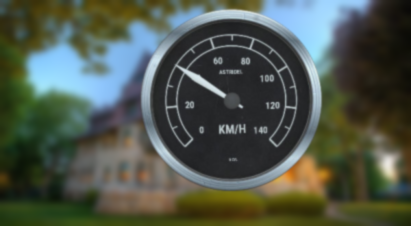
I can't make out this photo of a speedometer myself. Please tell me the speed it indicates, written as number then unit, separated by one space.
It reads 40 km/h
